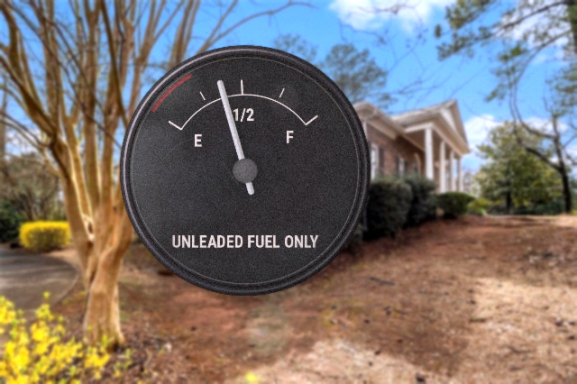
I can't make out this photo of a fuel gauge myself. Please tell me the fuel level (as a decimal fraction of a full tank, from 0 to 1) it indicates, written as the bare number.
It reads 0.375
